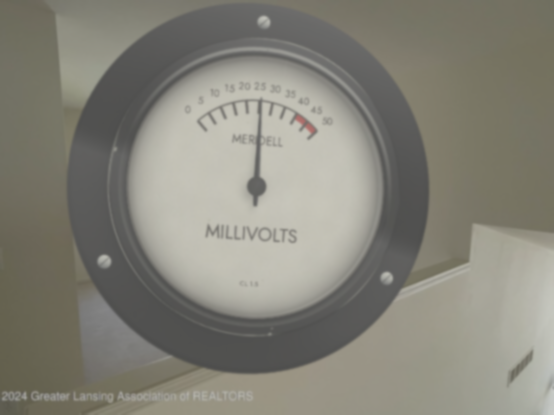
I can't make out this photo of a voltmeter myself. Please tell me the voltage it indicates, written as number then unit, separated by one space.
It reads 25 mV
